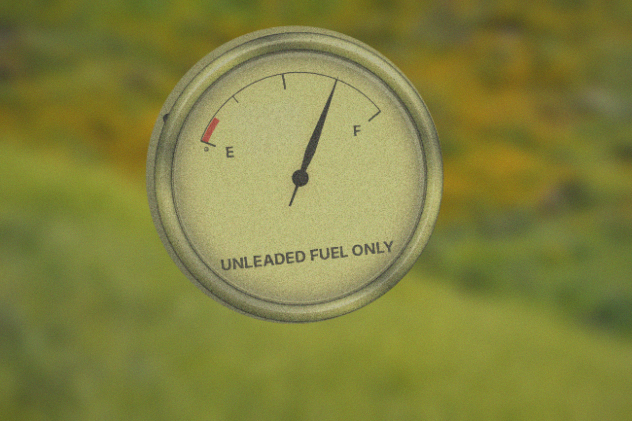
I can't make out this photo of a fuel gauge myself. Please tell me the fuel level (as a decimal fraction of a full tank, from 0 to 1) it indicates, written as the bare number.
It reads 0.75
